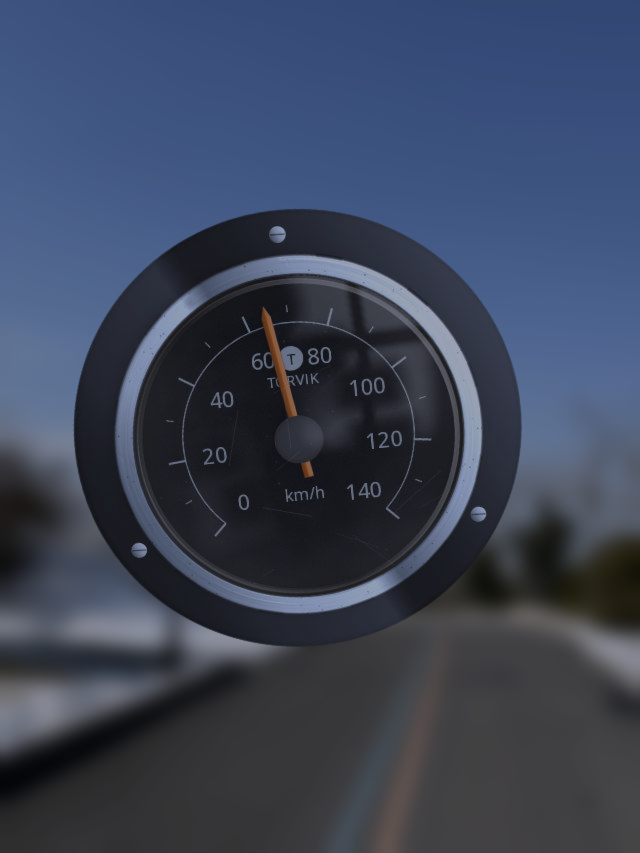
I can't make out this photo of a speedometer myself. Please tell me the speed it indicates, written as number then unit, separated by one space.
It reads 65 km/h
